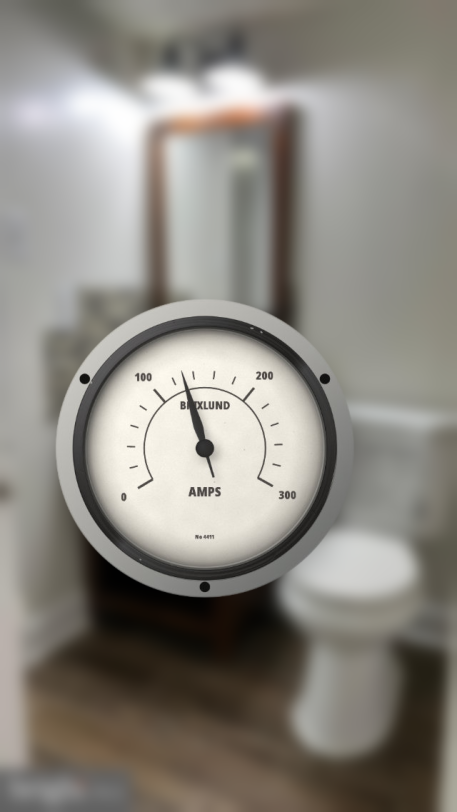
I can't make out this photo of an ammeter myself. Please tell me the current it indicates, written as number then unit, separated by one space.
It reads 130 A
